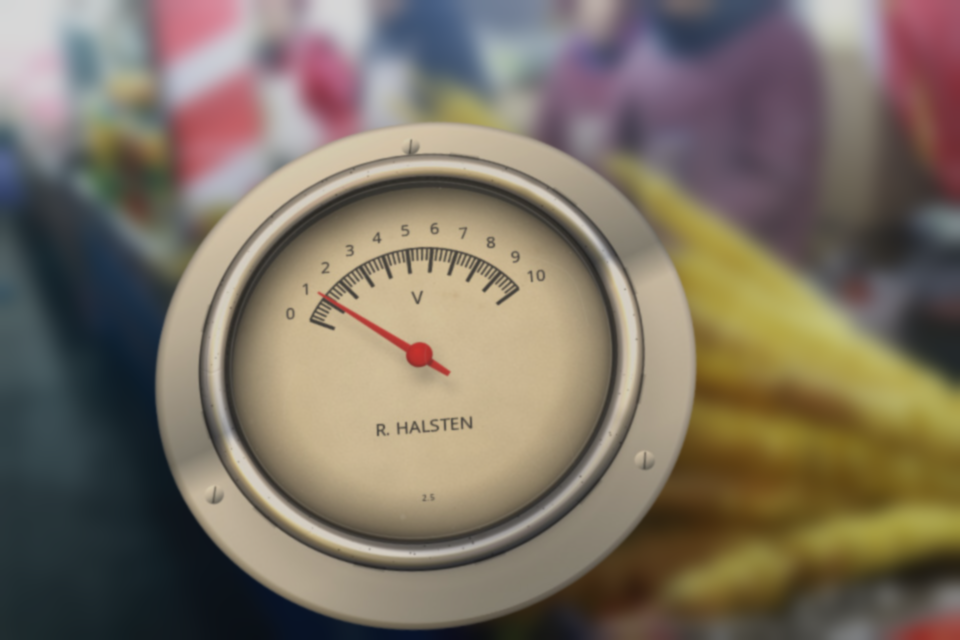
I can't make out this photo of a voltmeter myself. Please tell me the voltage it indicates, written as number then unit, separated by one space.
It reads 1 V
